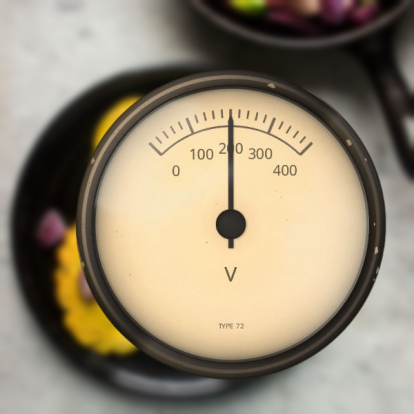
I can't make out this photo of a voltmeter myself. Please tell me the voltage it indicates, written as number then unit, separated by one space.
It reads 200 V
